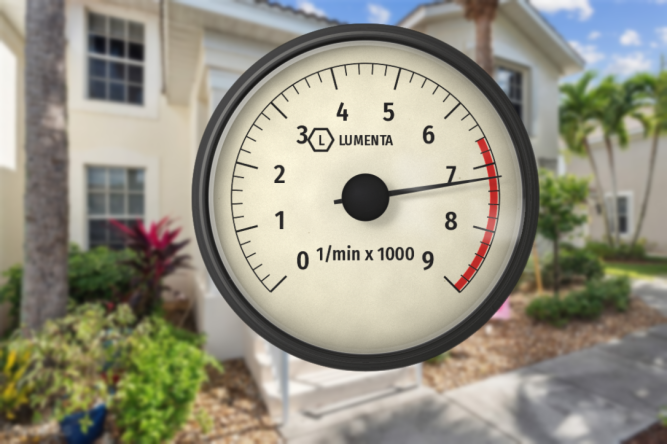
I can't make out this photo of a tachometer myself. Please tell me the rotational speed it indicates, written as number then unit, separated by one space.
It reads 7200 rpm
